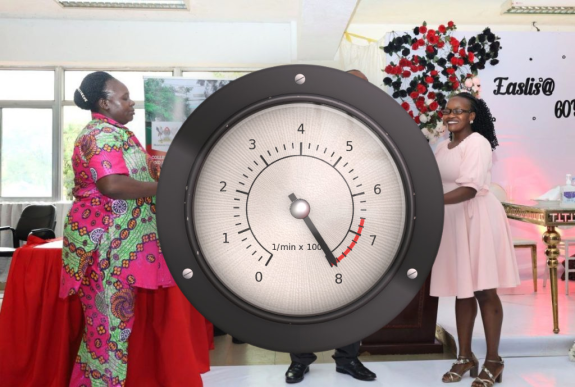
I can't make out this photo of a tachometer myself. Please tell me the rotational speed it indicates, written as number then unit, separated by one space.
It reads 7900 rpm
